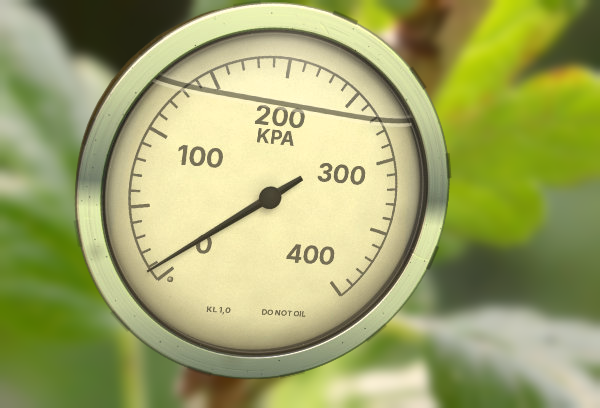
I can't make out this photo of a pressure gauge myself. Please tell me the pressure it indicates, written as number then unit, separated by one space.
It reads 10 kPa
